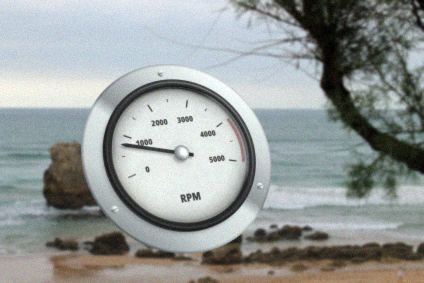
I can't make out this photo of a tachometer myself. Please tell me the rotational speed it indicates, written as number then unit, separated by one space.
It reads 750 rpm
